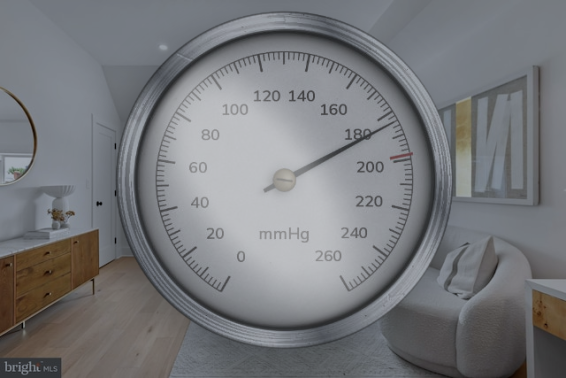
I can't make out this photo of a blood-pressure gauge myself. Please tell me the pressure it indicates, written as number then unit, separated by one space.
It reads 184 mmHg
